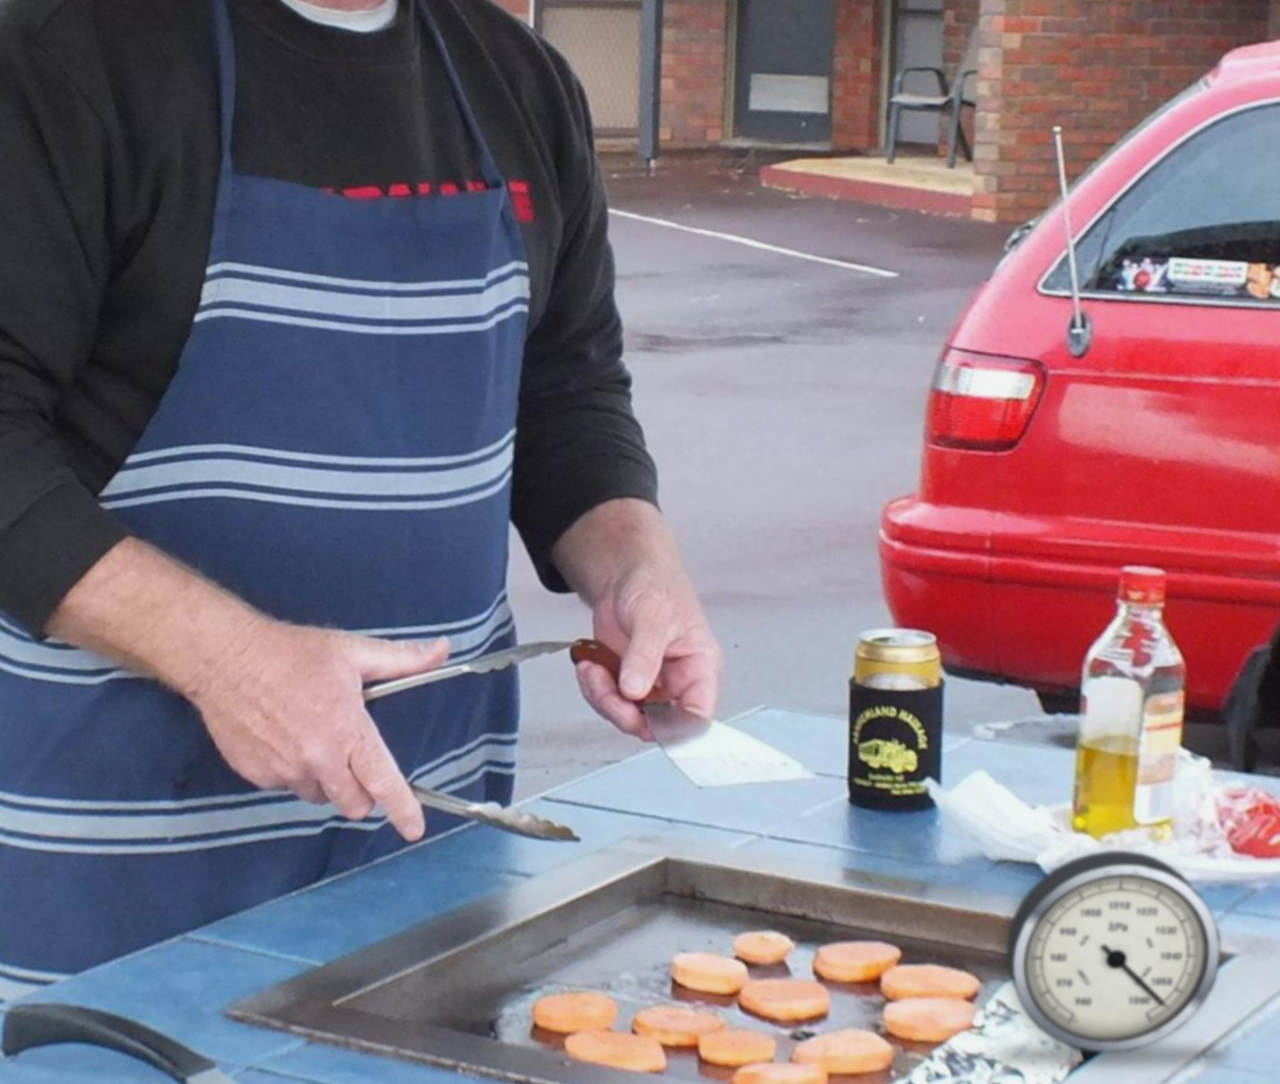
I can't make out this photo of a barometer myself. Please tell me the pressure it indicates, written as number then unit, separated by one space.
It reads 1055 hPa
